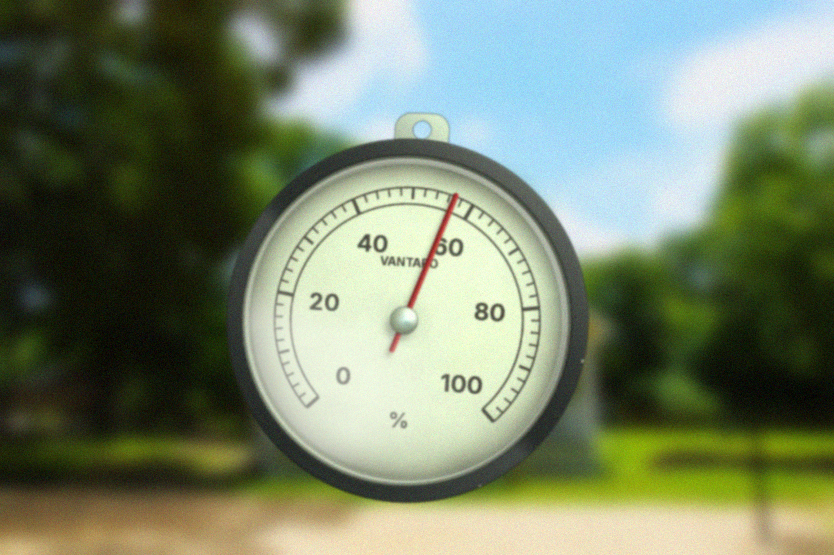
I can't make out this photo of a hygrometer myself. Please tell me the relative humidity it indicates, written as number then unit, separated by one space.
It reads 57 %
